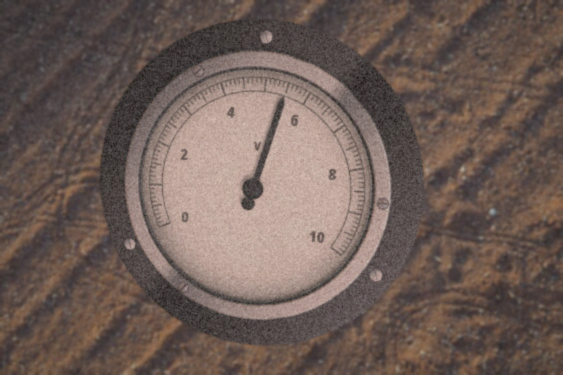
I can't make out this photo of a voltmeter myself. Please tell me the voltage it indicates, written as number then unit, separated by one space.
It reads 5.5 V
